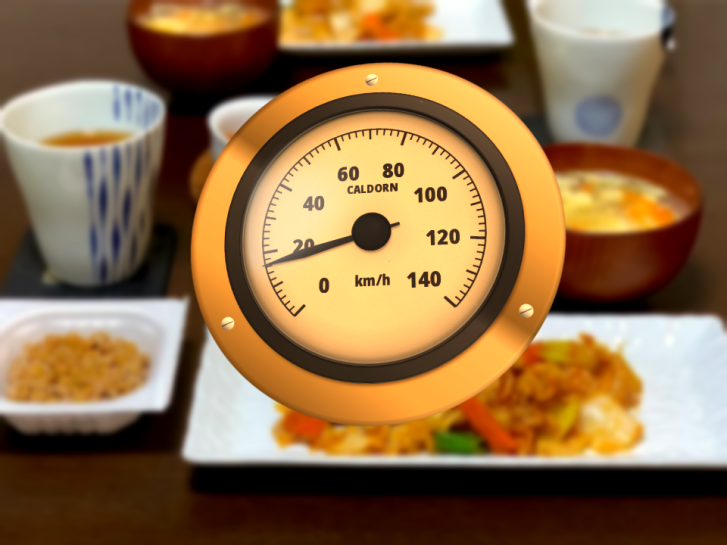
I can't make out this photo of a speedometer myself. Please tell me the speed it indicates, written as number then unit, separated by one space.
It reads 16 km/h
